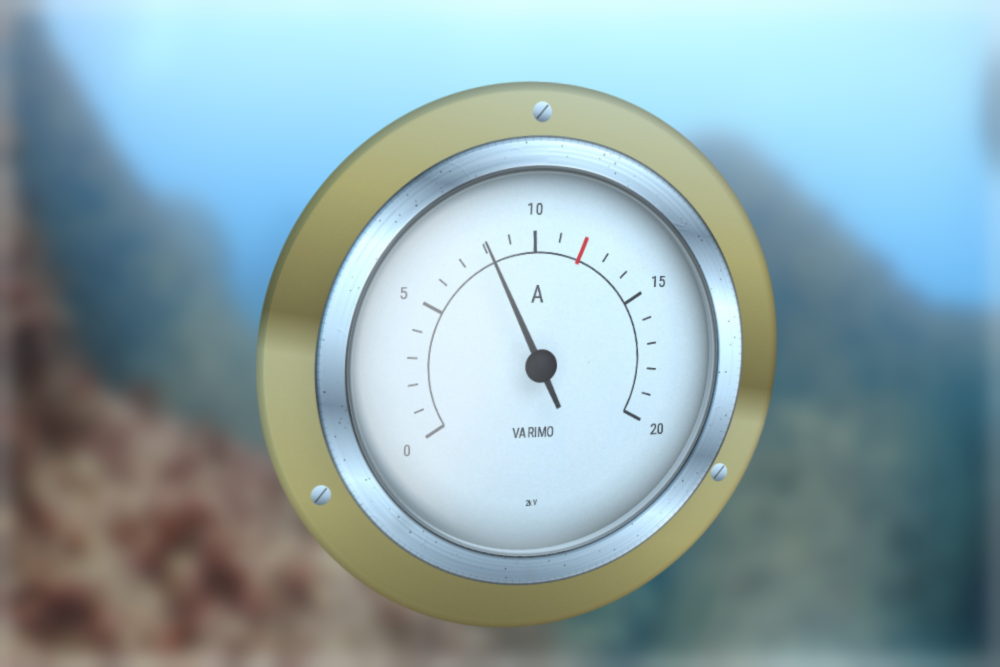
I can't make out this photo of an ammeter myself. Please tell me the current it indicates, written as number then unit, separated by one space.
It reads 8 A
